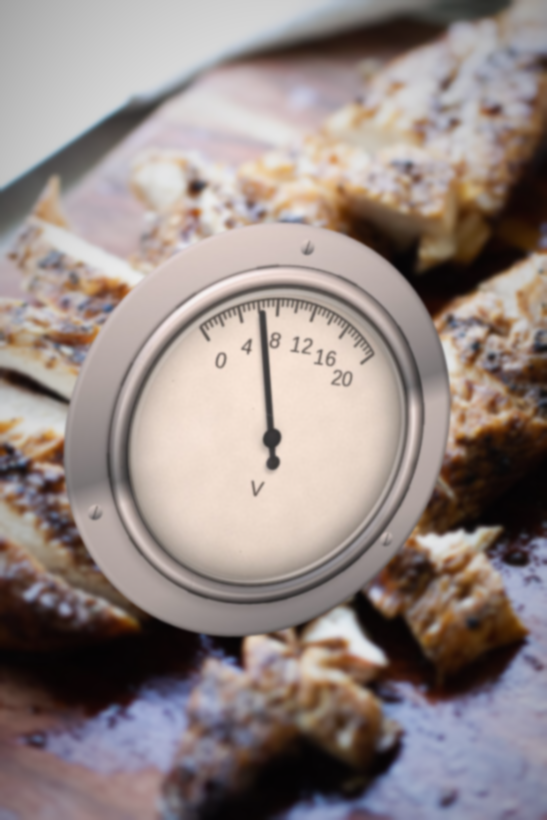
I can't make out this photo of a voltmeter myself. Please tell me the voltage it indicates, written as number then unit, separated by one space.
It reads 6 V
